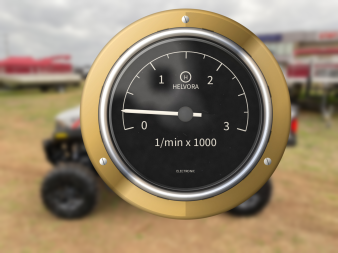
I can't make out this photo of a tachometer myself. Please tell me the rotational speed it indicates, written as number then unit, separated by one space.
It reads 250 rpm
